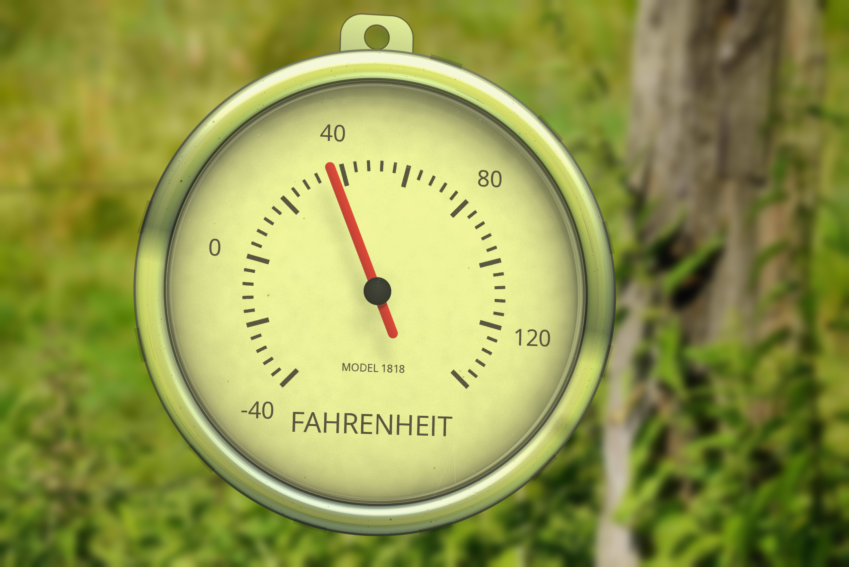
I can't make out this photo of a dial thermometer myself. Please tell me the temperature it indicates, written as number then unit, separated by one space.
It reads 36 °F
